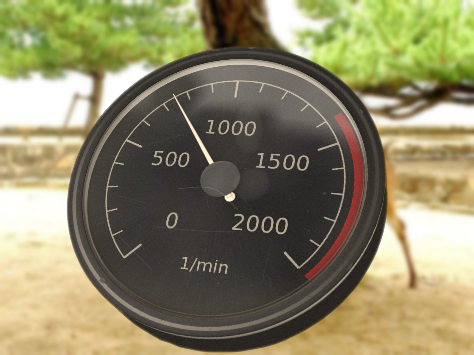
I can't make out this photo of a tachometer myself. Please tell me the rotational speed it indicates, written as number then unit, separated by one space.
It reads 750 rpm
